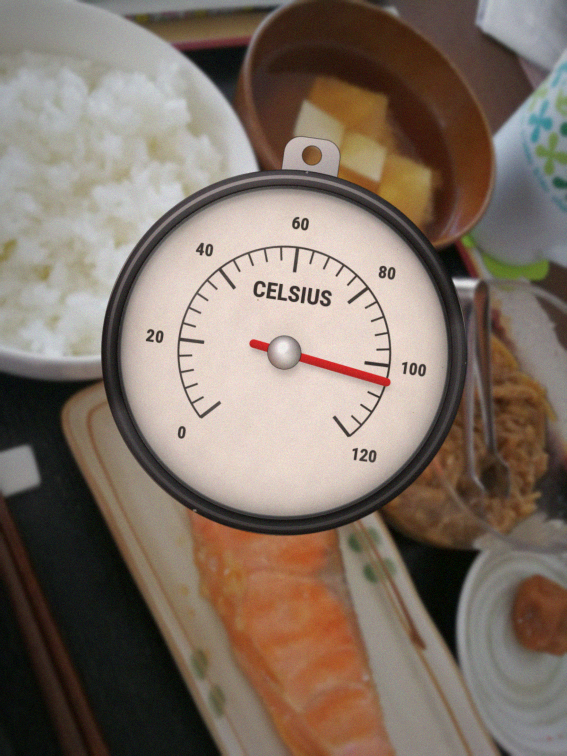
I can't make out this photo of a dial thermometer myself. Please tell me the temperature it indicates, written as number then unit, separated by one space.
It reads 104 °C
